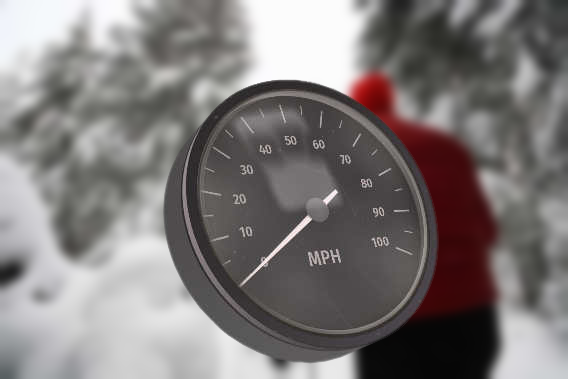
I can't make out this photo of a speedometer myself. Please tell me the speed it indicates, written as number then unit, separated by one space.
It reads 0 mph
